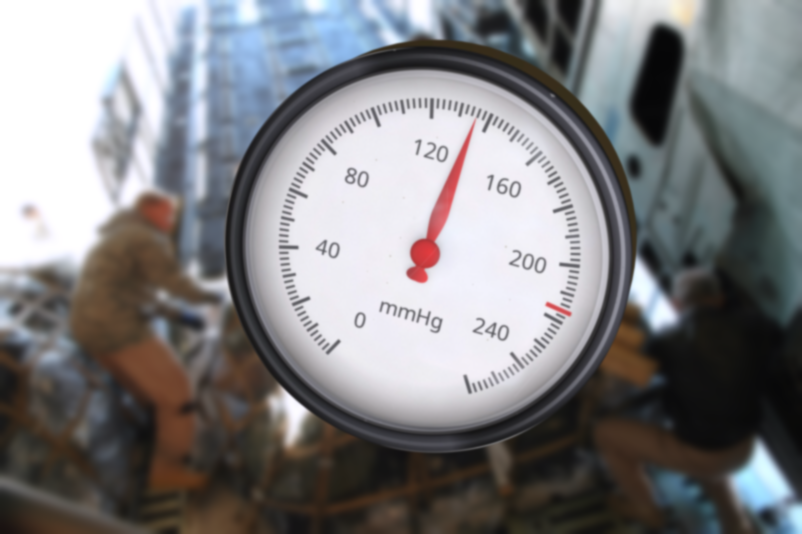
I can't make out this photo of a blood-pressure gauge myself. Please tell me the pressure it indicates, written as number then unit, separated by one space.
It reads 136 mmHg
